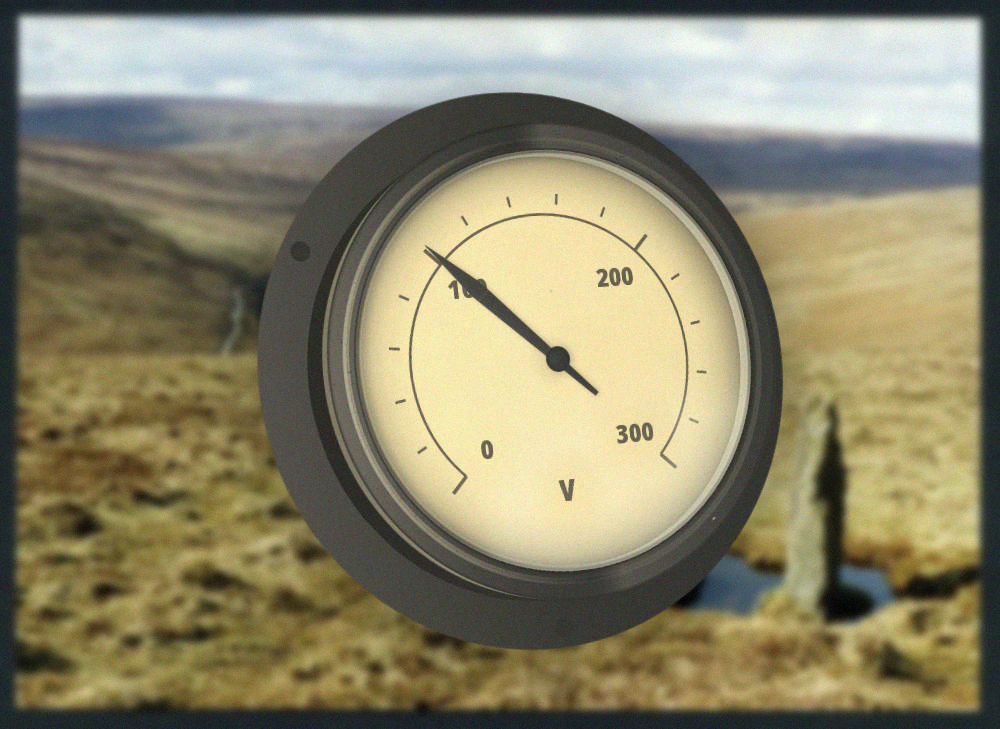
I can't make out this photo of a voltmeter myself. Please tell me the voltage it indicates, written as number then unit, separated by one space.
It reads 100 V
